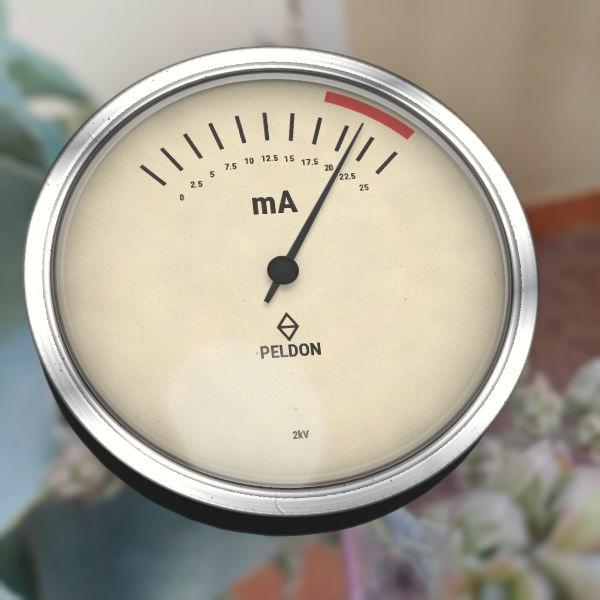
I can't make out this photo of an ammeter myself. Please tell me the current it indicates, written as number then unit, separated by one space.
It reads 21.25 mA
